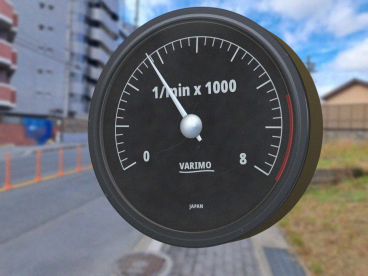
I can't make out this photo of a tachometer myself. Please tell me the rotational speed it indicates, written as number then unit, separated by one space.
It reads 2800 rpm
